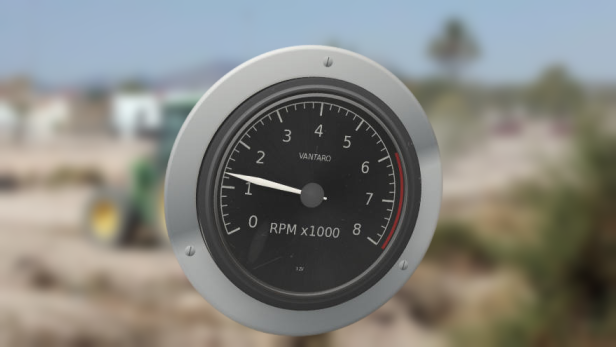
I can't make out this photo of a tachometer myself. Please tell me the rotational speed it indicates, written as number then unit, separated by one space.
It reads 1300 rpm
